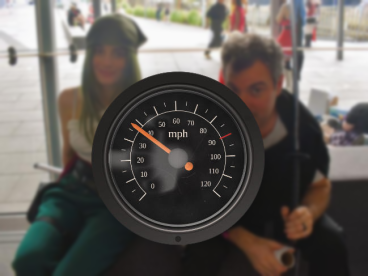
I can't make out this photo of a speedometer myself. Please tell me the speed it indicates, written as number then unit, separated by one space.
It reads 37.5 mph
